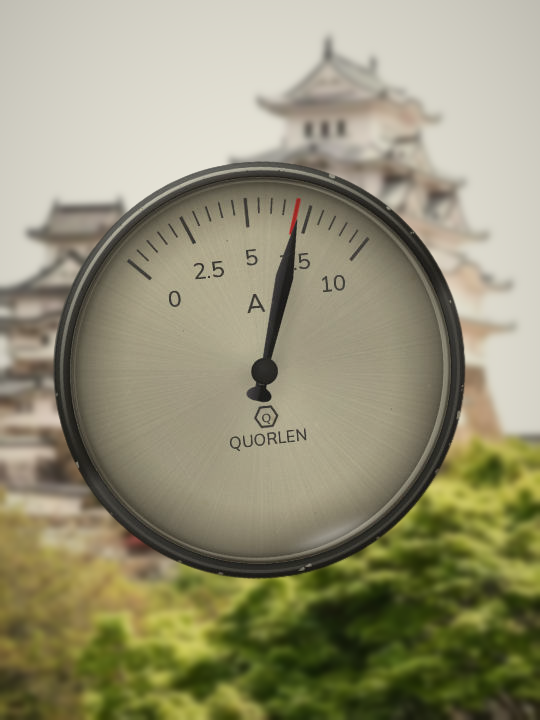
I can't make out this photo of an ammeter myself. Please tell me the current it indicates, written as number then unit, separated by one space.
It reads 7 A
